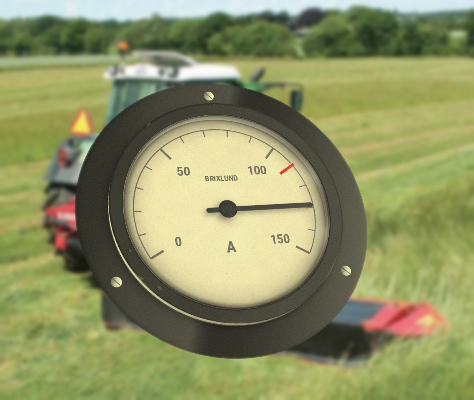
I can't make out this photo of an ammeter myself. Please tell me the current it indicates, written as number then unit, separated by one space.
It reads 130 A
